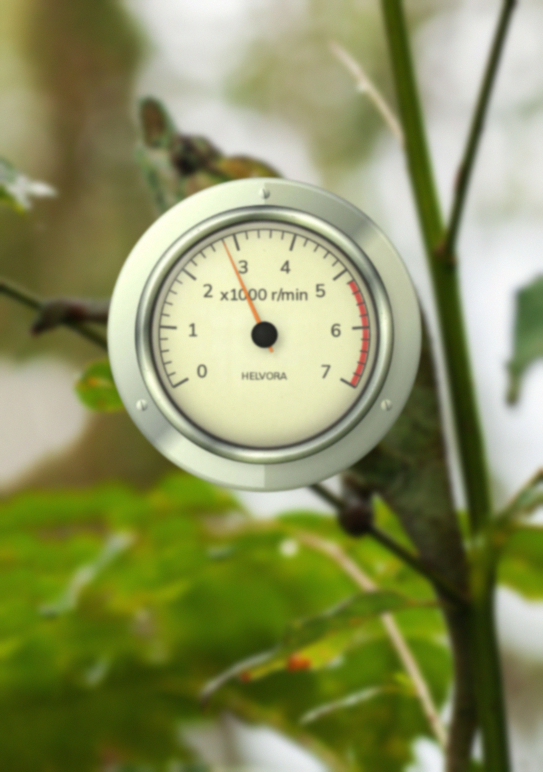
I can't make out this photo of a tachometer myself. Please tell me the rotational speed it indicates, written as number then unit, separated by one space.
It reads 2800 rpm
